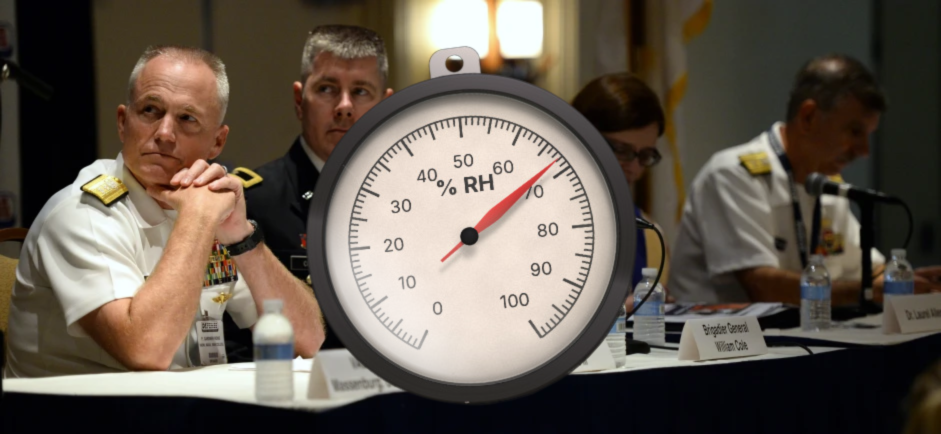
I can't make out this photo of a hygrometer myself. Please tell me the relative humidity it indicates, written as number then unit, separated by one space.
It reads 68 %
